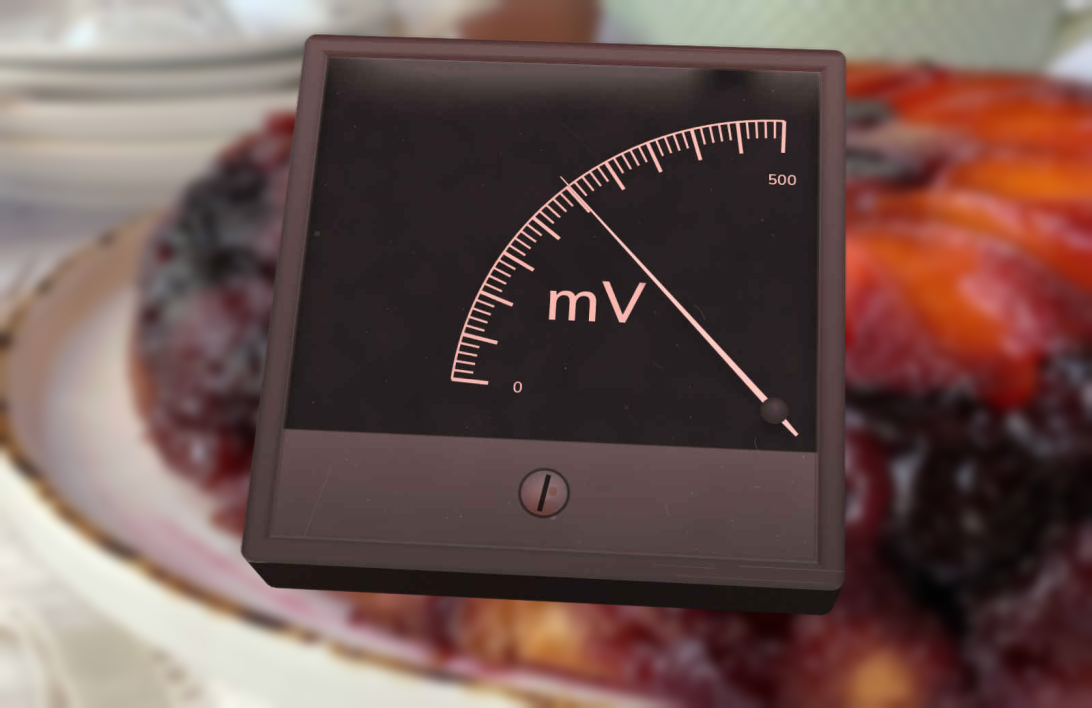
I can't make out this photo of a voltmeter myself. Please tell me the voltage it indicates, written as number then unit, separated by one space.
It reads 250 mV
